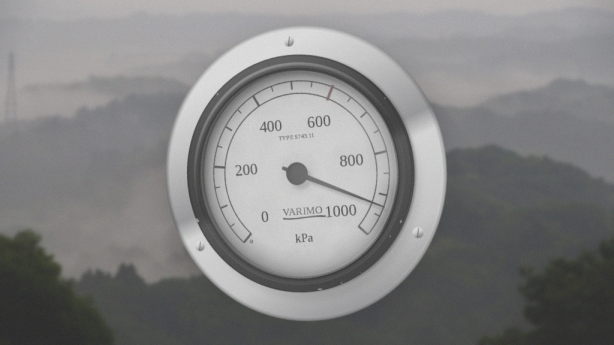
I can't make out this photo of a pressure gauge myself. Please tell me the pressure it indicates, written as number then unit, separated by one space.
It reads 925 kPa
